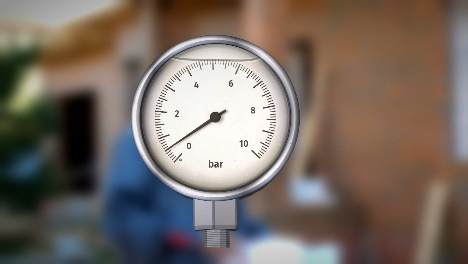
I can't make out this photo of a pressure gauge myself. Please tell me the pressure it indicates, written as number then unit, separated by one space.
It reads 0.5 bar
